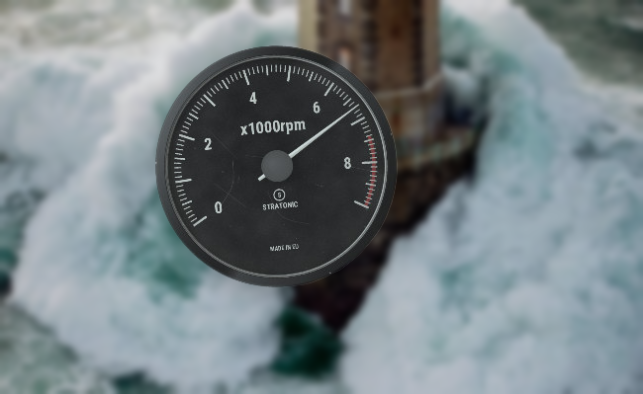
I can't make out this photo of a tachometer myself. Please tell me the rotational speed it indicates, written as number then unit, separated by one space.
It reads 6700 rpm
